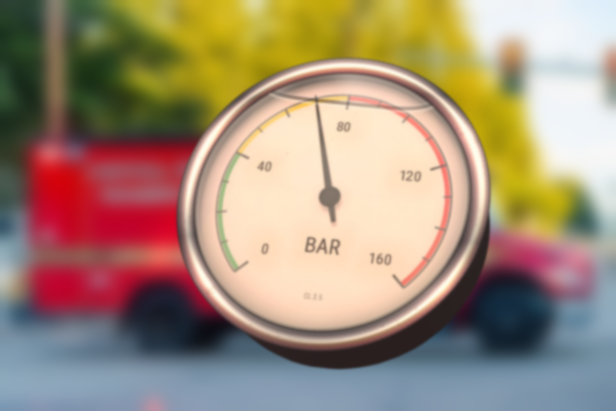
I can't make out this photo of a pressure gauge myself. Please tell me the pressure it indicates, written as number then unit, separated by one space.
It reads 70 bar
